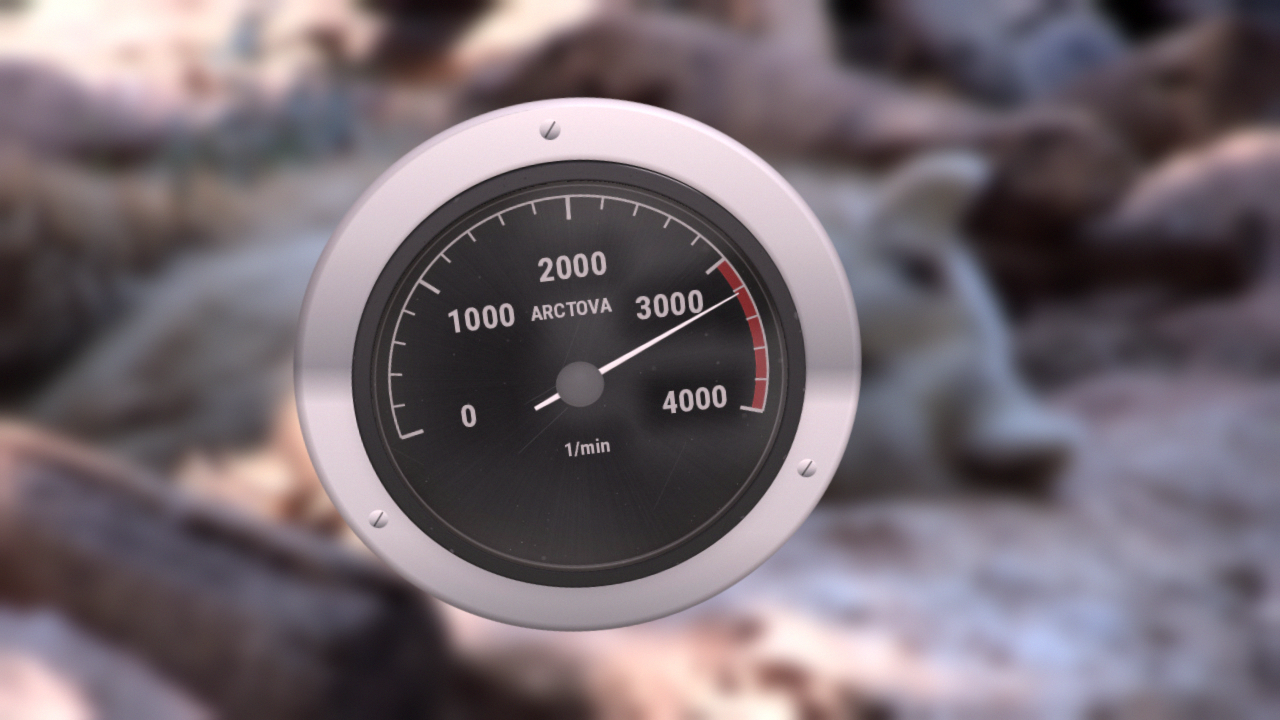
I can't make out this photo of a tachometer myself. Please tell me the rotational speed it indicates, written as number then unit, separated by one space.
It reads 3200 rpm
